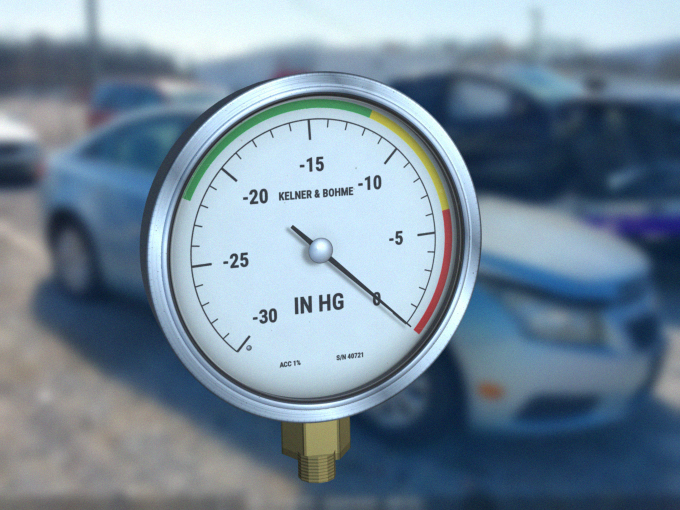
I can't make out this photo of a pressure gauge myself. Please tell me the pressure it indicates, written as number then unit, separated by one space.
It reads 0 inHg
